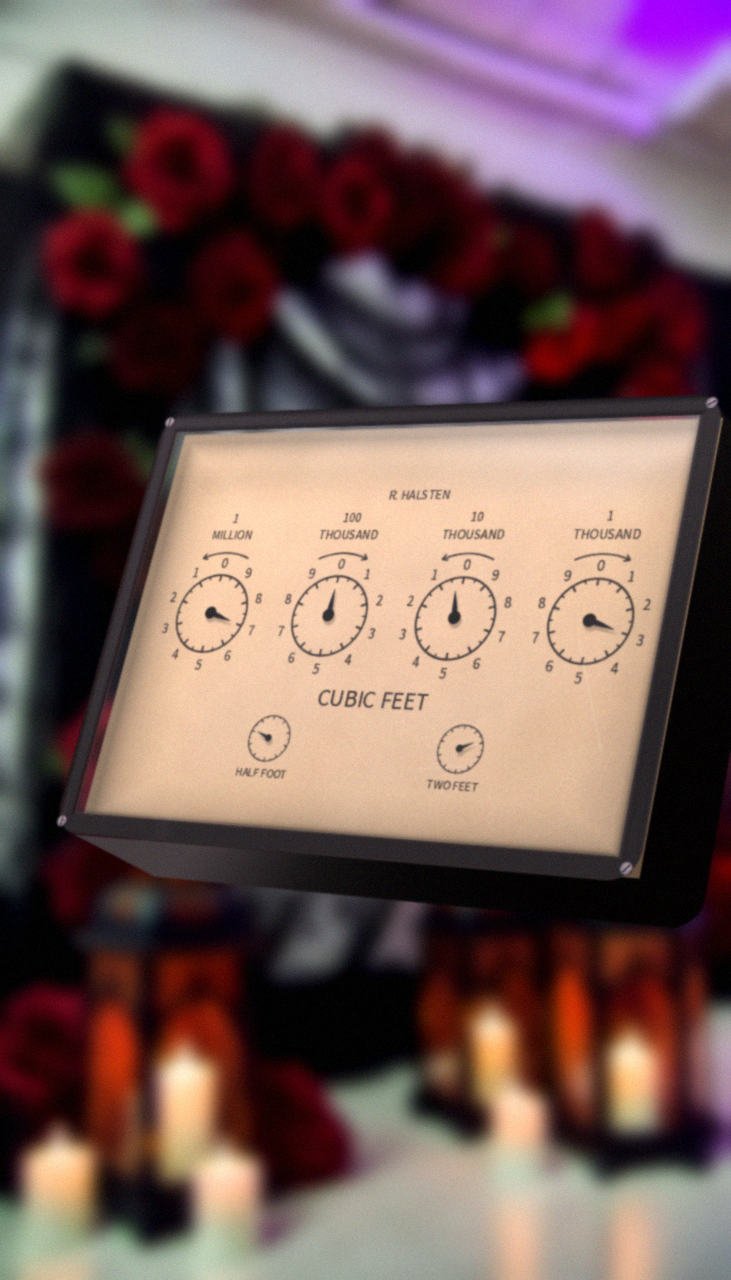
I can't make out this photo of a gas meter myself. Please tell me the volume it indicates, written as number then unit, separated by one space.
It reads 700300 ft³
